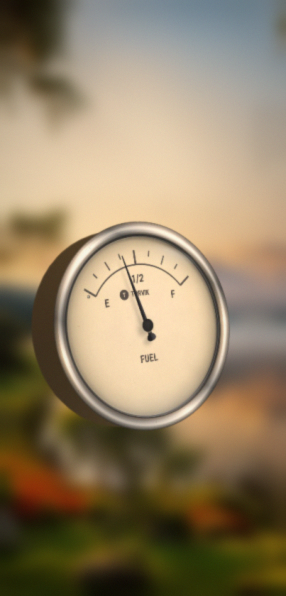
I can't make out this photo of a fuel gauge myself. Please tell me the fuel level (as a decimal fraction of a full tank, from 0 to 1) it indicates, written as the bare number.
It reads 0.375
